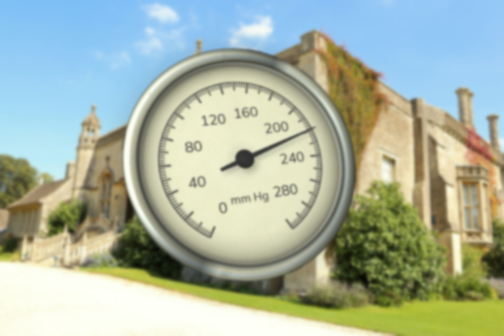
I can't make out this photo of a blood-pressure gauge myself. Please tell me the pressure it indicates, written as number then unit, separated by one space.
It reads 220 mmHg
